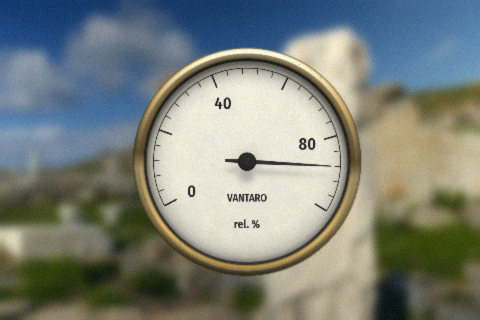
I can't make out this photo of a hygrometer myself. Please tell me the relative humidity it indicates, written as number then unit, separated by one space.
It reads 88 %
